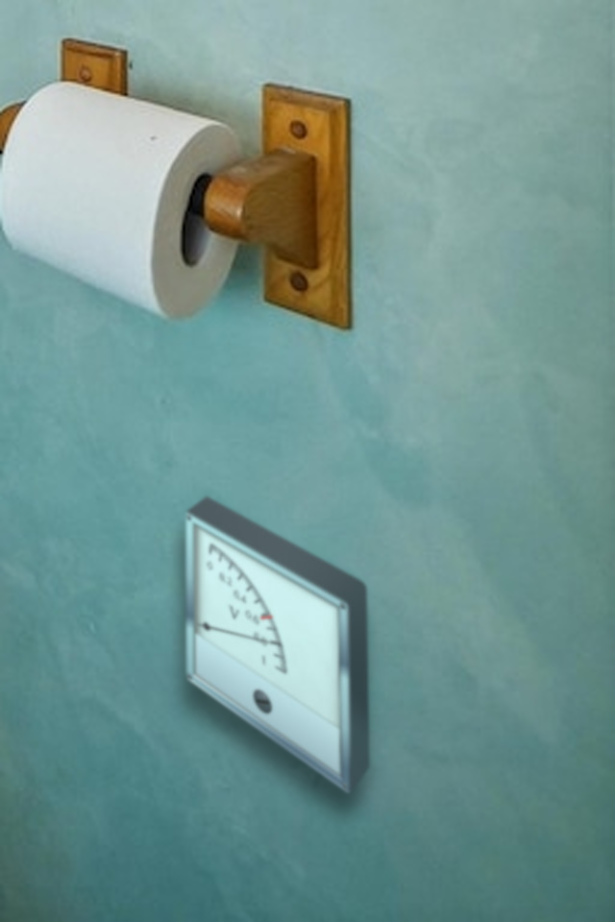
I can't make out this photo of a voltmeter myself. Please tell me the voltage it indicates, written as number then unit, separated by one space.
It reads 0.8 V
